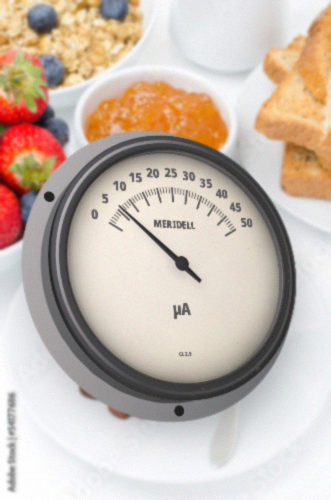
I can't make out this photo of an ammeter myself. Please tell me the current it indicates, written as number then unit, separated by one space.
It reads 5 µA
